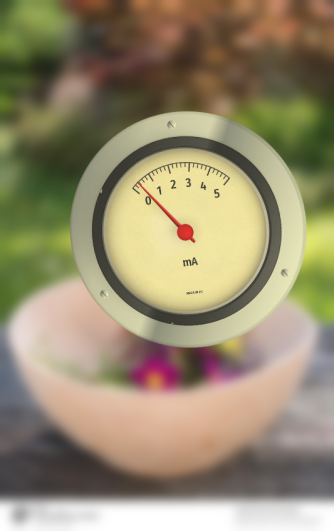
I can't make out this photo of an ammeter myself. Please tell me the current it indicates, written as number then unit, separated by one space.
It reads 0.4 mA
